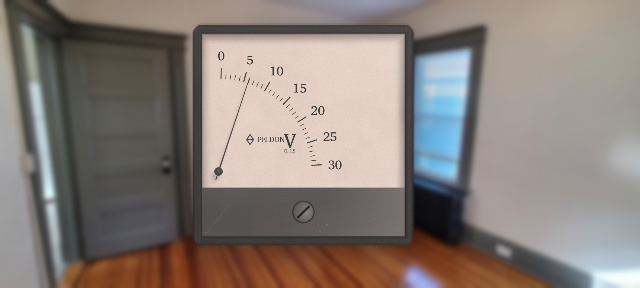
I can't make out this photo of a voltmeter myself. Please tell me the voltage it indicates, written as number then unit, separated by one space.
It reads 6 V
